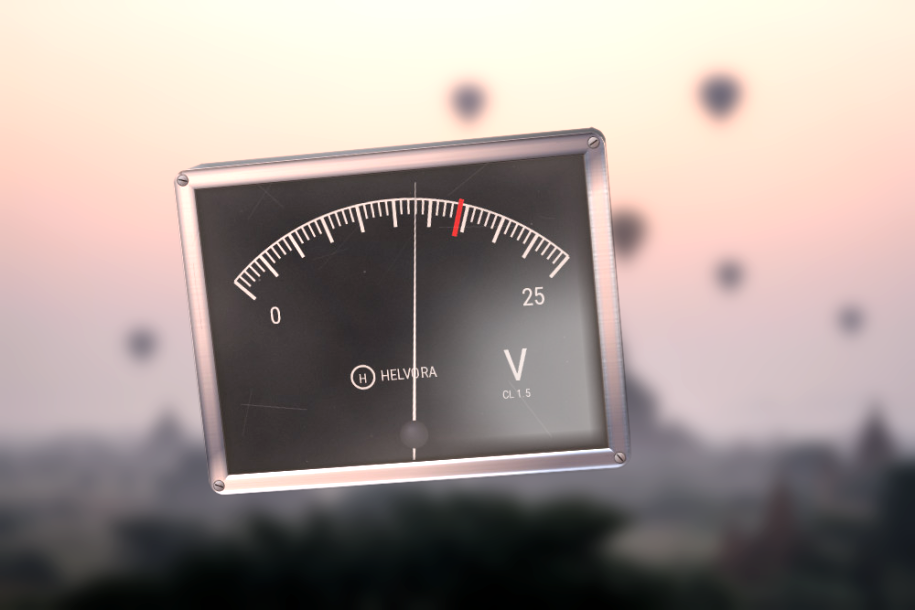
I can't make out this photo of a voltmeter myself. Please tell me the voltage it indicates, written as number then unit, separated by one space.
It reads 14 V
